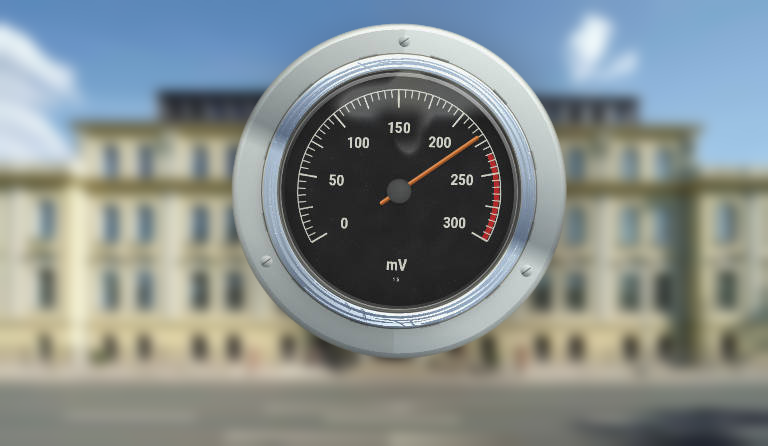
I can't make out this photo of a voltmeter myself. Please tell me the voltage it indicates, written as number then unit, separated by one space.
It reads 220 mV
